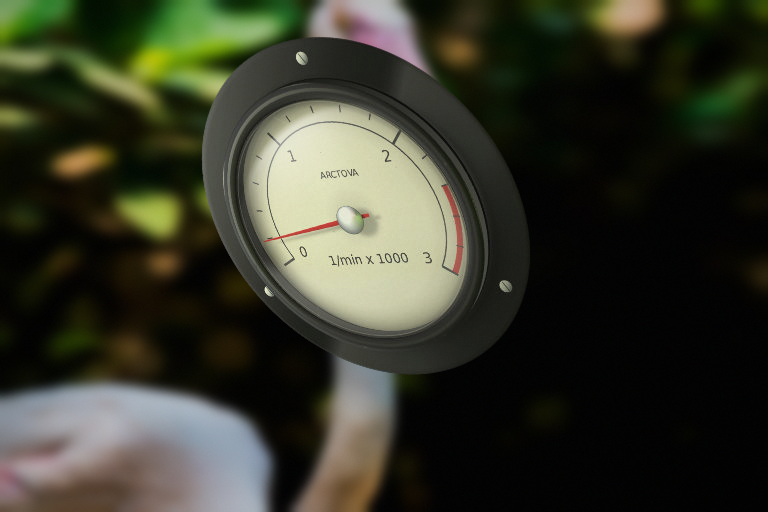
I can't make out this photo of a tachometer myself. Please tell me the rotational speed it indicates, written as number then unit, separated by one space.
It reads 200 rpm
